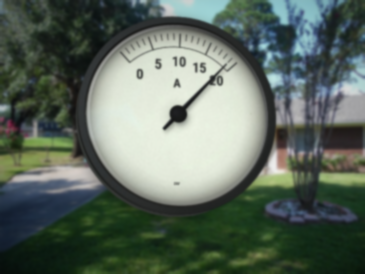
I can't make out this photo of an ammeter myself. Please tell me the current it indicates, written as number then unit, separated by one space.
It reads 19 A
